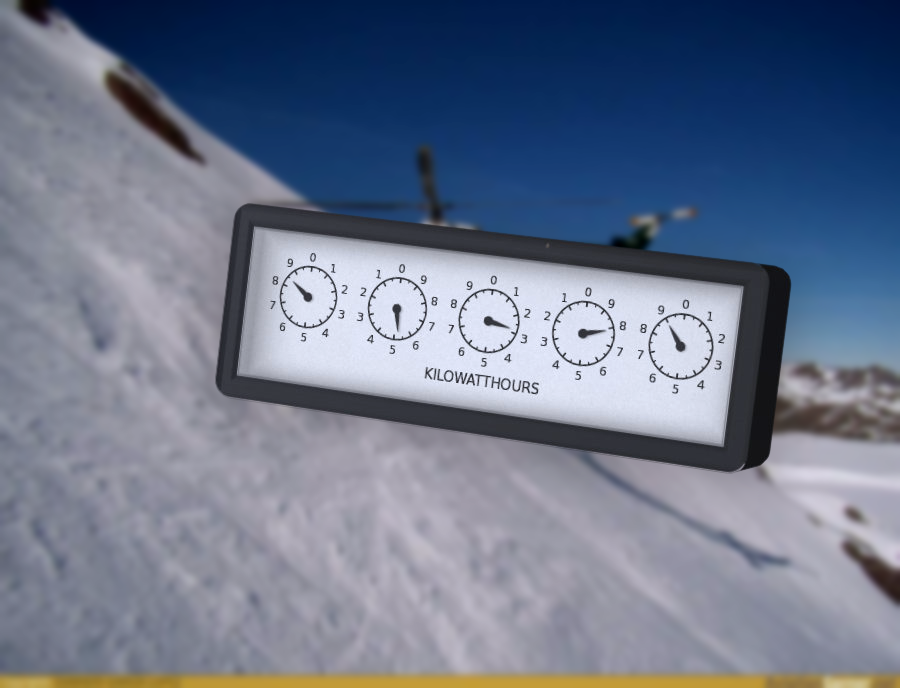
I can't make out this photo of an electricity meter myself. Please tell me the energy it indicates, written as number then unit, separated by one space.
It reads 85279 kWh
